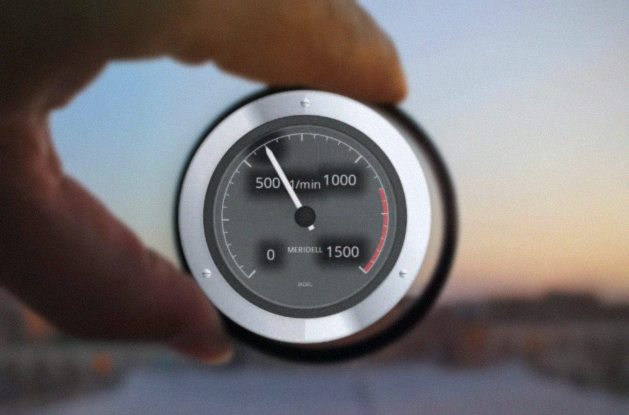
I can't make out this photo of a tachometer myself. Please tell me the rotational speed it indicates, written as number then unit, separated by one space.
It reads 600 rpm
